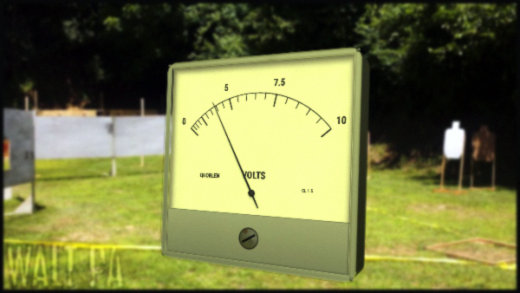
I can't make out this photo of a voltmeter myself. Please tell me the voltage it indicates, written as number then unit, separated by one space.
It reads 4 V
